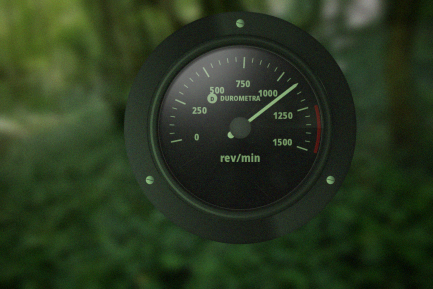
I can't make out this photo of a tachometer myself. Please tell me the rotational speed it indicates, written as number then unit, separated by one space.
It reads 1100 rpm
